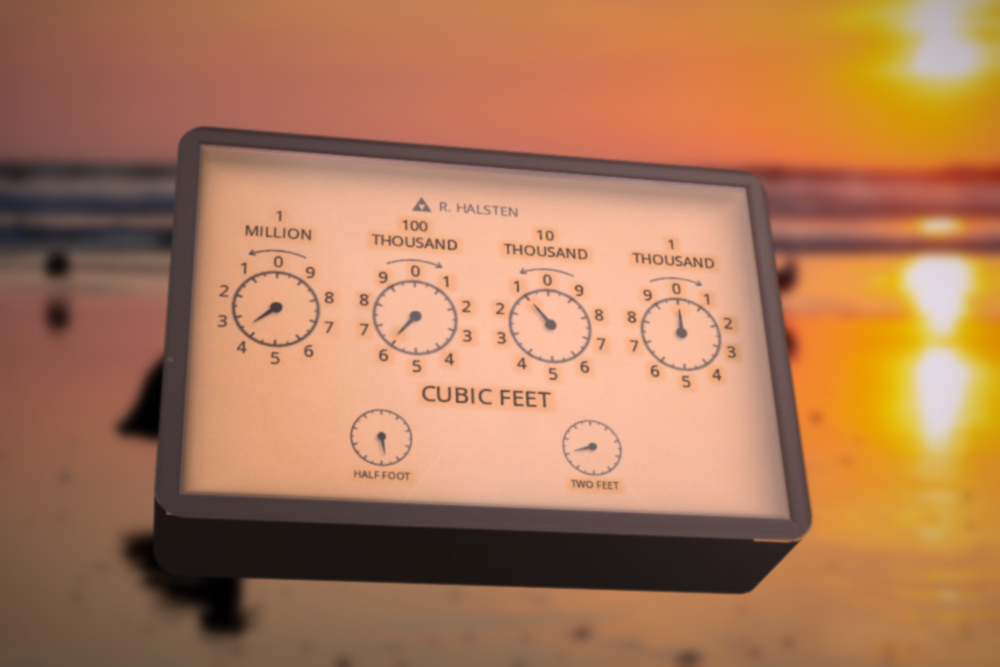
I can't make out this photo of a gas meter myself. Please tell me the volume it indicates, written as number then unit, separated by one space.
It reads 361000 ft³
